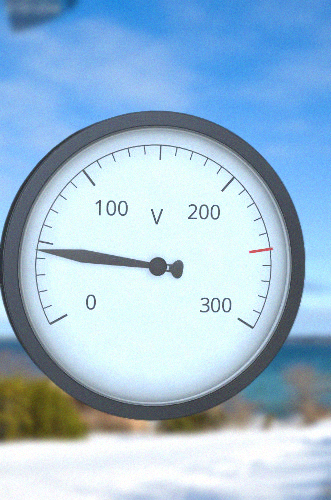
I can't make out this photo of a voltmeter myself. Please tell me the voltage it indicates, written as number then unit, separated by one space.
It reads 45 V
